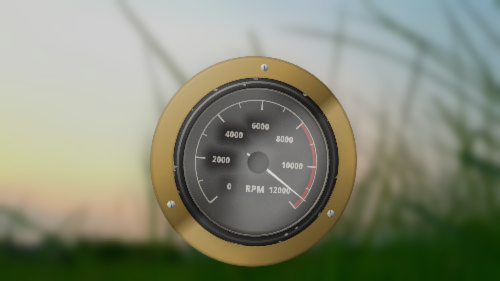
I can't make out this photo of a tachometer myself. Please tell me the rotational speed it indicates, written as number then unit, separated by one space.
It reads 11500 rpm
